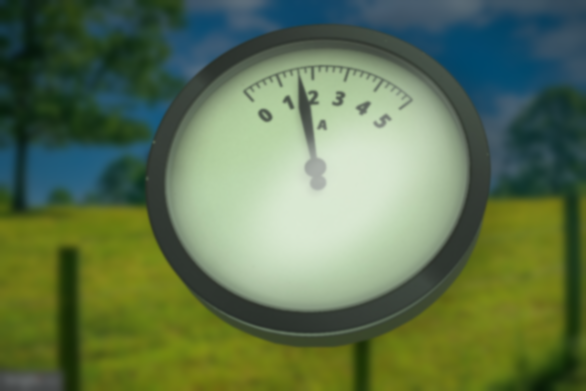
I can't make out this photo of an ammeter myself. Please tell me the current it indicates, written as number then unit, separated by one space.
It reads 1.6 A
